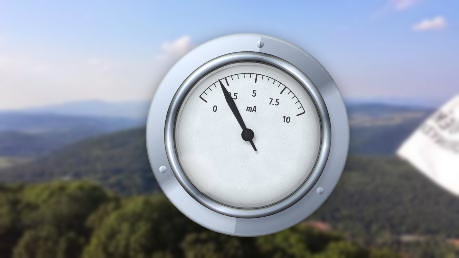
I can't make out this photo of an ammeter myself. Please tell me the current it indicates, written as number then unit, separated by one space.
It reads 2 mA
